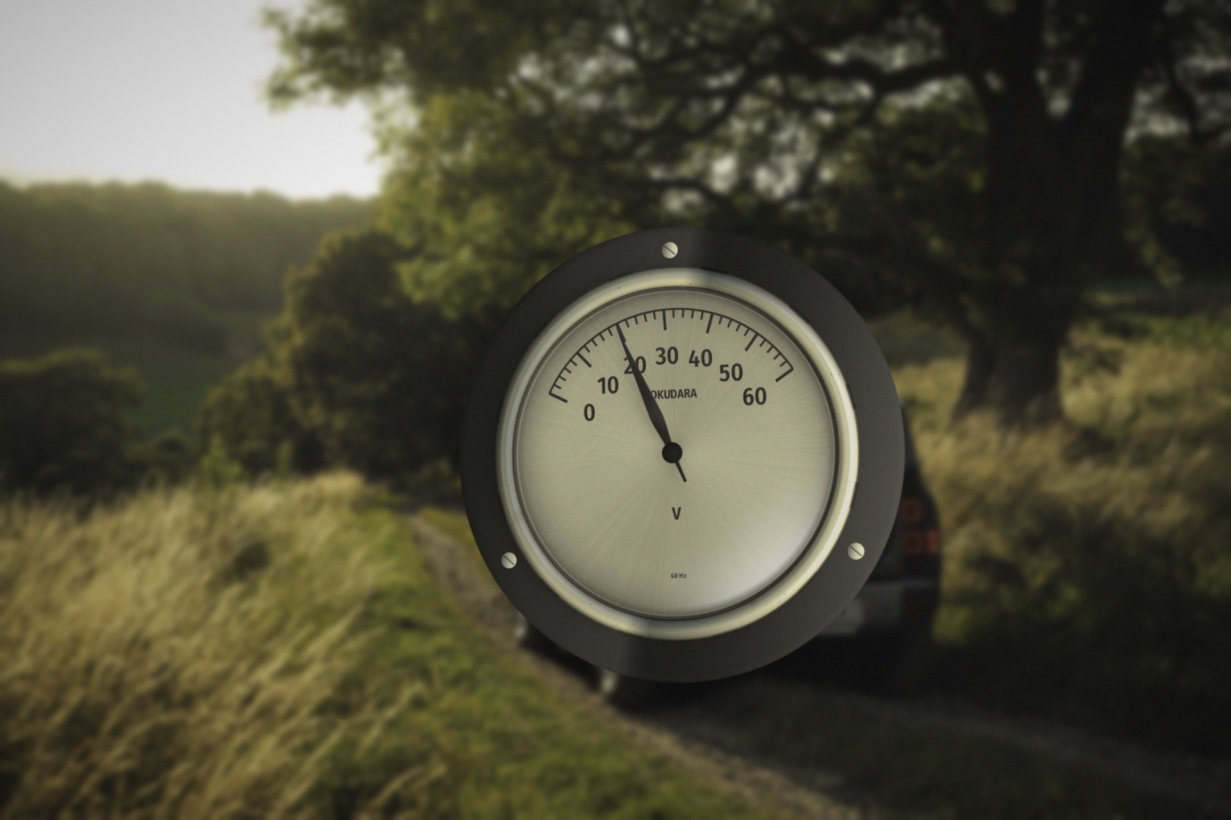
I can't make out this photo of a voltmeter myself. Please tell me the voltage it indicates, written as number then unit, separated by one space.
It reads 20 V
